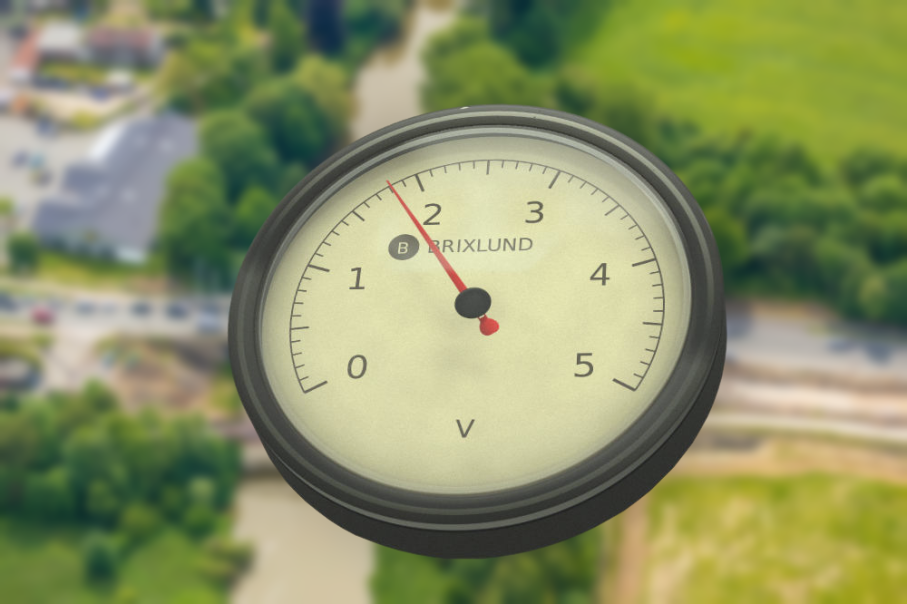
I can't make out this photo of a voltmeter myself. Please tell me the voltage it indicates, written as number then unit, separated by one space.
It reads 1.8 V
